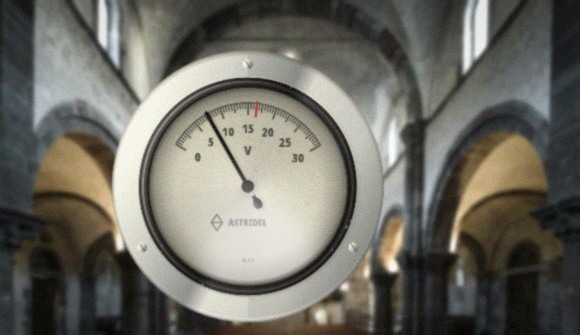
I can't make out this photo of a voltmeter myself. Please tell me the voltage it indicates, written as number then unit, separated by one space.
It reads 7.5 V
